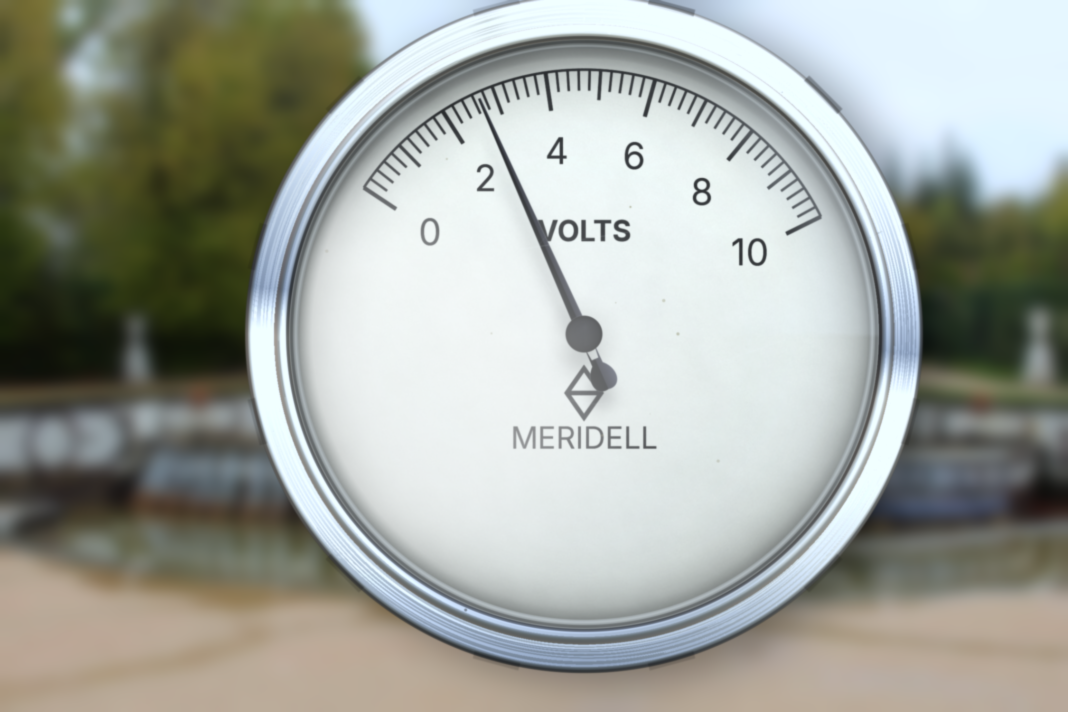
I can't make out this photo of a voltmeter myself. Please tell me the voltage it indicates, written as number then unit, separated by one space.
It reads 2.7 V
